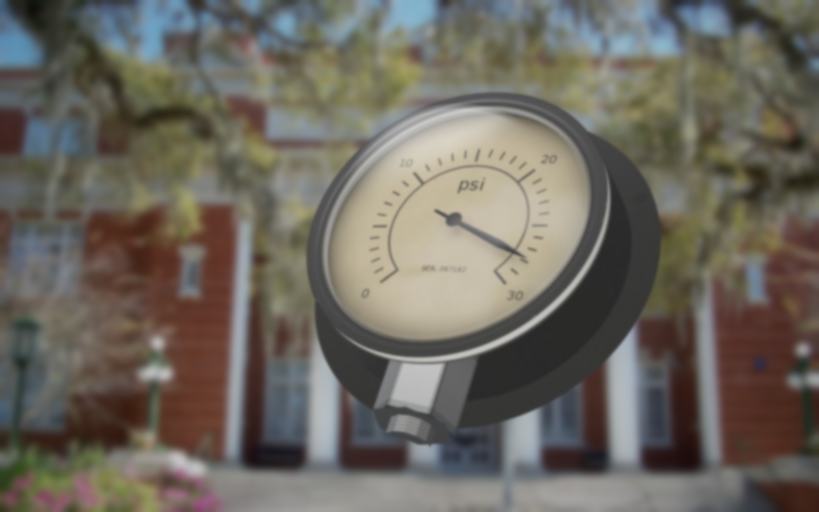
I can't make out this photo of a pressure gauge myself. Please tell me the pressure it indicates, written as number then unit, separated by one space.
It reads 28 psi
